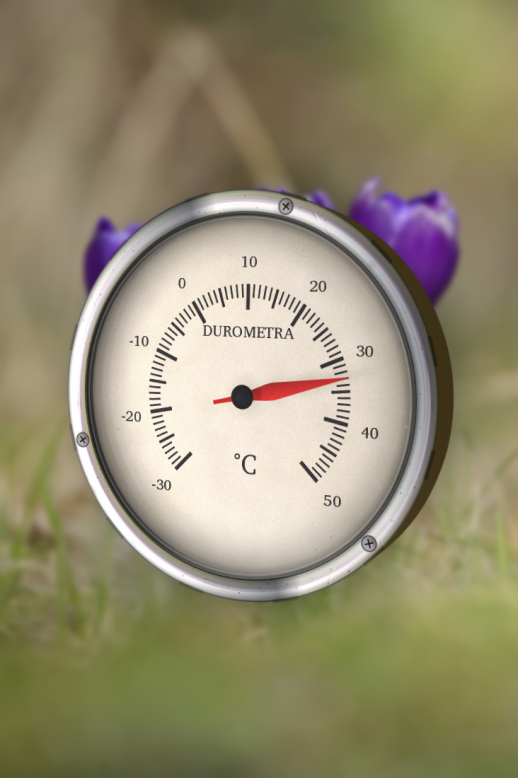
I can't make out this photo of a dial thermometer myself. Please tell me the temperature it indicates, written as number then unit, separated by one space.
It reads 33 °C
